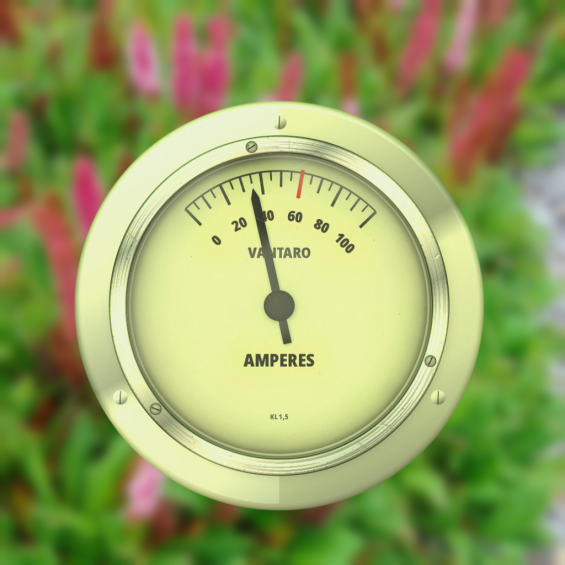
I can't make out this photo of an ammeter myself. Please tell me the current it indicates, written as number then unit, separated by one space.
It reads 35 A
